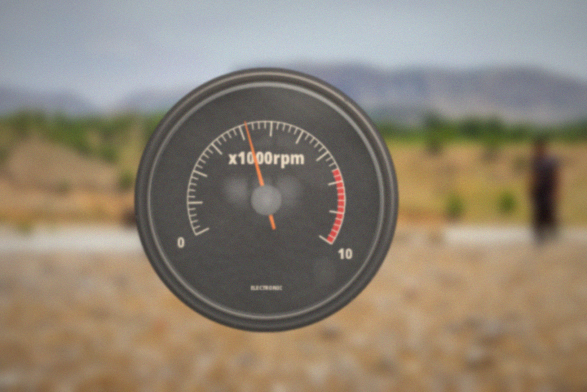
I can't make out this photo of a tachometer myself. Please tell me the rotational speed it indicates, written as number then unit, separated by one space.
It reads 4200 rpm
